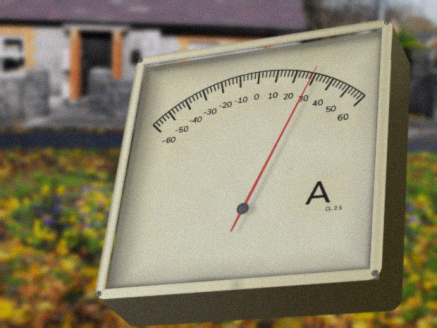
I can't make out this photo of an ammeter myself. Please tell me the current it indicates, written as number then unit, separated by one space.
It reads 30 A
